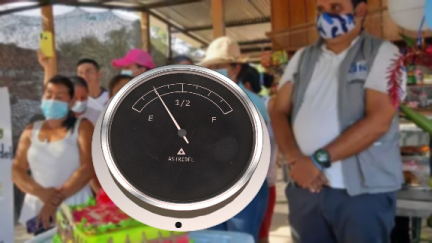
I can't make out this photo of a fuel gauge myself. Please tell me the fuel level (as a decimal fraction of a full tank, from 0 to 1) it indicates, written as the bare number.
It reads 0.25
